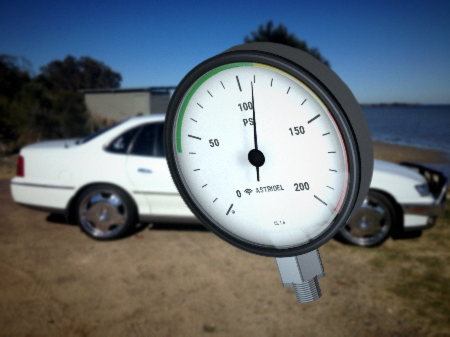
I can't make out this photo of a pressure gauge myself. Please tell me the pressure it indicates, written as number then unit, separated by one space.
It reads 110 psi
